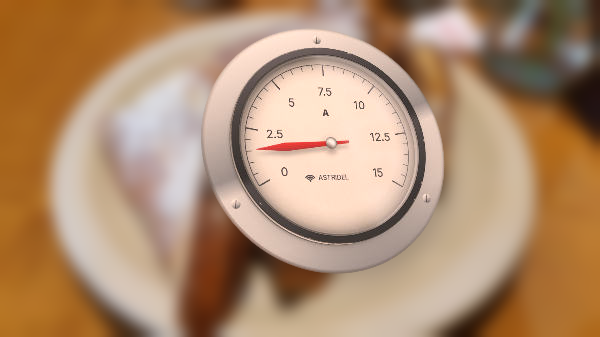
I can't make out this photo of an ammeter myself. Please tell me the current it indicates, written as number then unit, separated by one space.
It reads 1.5 A
